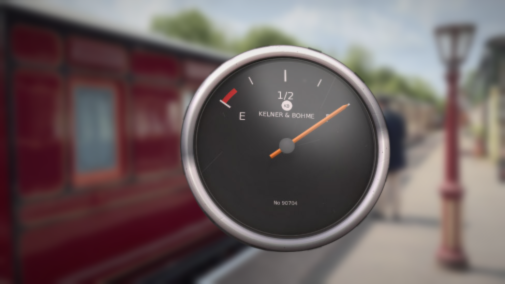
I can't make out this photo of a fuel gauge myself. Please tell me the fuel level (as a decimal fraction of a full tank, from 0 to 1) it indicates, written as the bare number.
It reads 1
